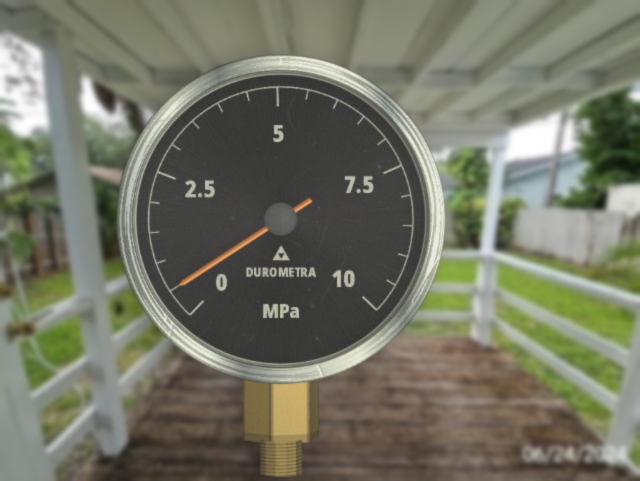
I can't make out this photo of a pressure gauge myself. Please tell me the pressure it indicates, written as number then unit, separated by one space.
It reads 0.5 MPa
